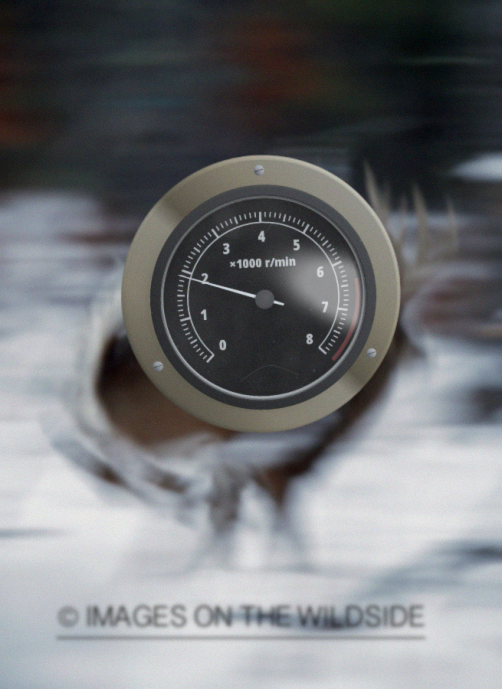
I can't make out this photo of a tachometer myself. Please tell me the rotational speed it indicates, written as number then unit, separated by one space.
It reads 1900 rpm
